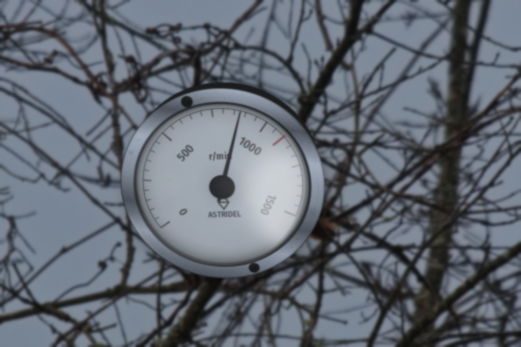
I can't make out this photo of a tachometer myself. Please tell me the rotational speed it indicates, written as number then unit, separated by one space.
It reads 875 rpm
